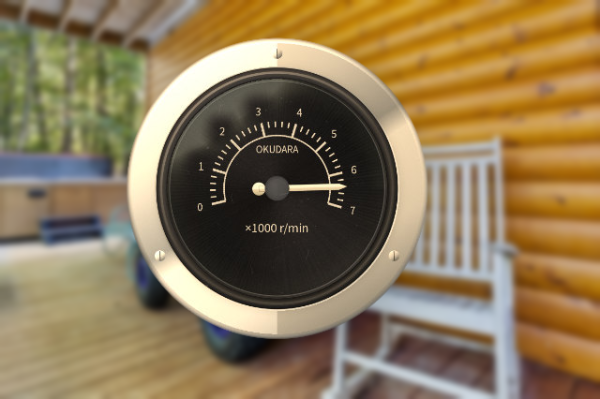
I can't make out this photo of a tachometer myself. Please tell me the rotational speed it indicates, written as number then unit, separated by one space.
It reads 6400 rpm
